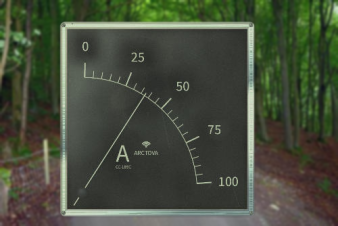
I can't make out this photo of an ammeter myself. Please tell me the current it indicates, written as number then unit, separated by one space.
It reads 37.5 A
